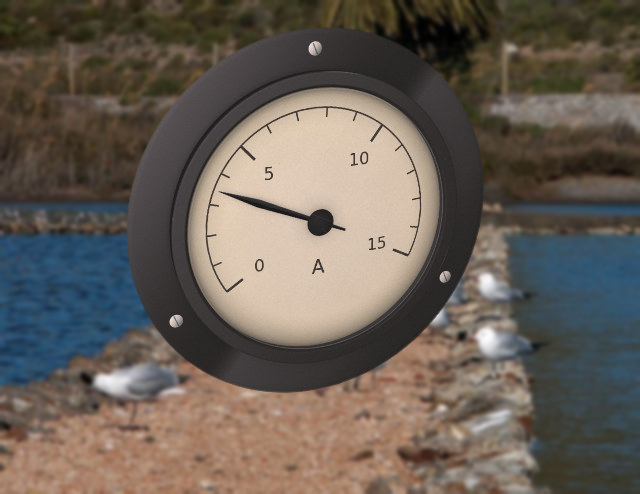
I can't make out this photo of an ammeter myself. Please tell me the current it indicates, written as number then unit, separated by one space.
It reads 3.5 A
